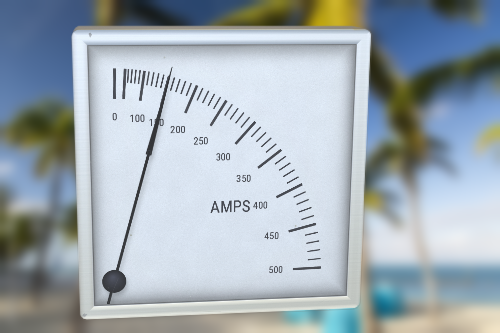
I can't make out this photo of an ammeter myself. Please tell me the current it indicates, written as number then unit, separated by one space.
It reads 150 A
